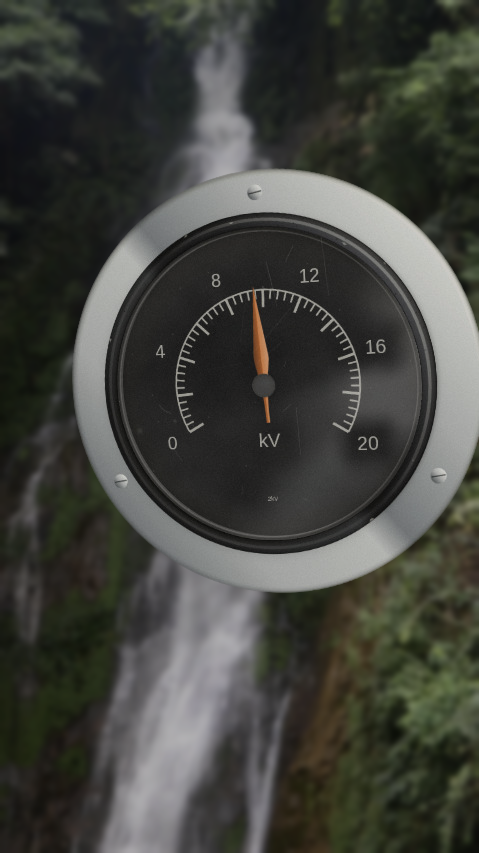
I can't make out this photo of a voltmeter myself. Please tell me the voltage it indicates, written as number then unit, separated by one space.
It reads 9.6 kV
